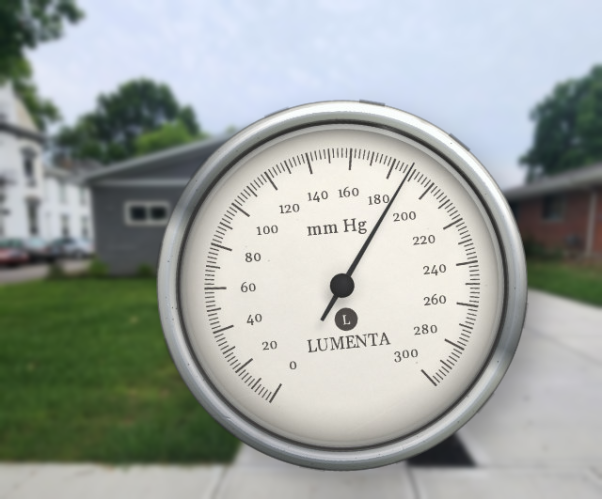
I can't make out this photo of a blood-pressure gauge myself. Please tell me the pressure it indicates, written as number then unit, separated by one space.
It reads 188 mmHg
